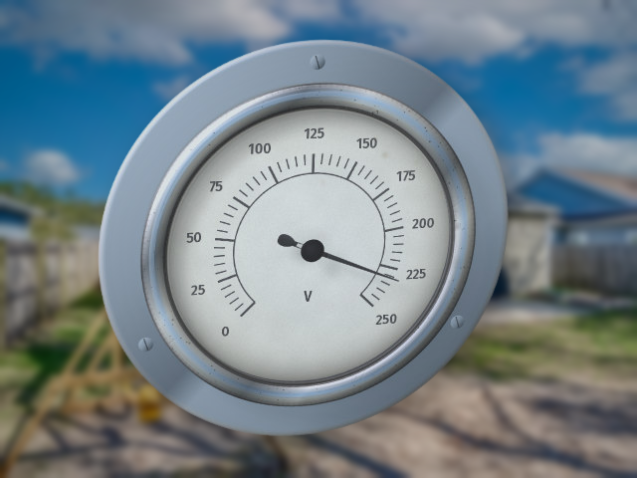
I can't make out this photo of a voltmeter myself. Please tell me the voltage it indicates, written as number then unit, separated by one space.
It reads 230 V
